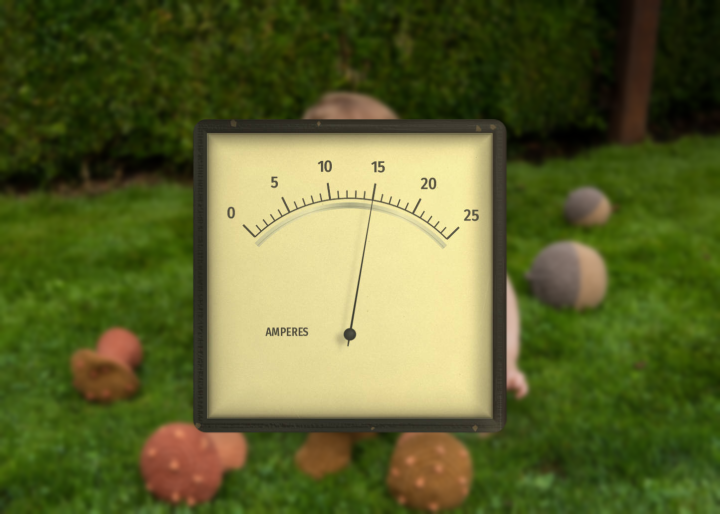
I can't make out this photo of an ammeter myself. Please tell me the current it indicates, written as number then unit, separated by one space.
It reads 15 A
